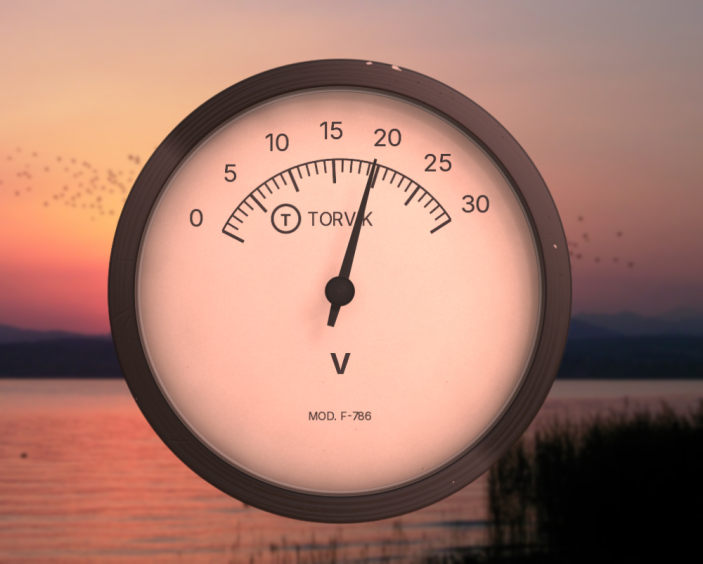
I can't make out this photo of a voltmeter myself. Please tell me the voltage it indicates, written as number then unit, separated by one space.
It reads 19.5 V
